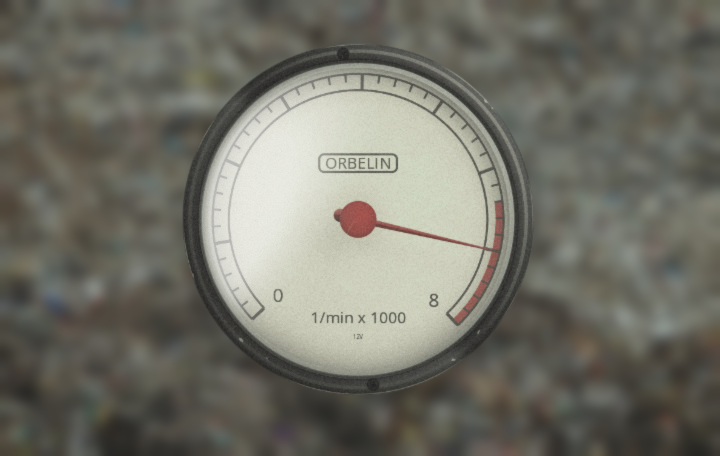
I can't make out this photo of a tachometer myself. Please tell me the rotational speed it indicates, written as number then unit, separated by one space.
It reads 7000 rpm
